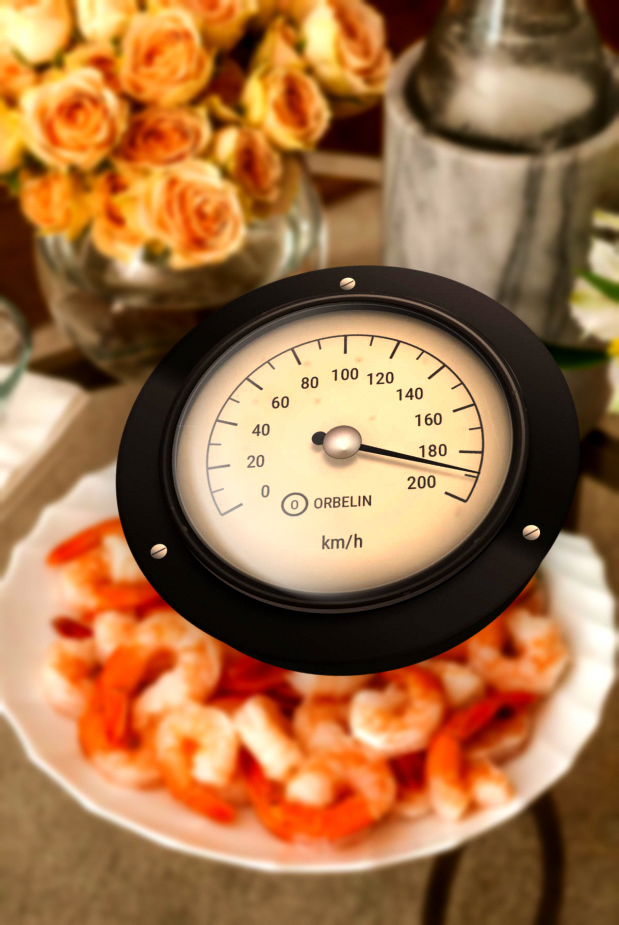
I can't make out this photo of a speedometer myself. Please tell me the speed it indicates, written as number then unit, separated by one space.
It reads 190 km/h
